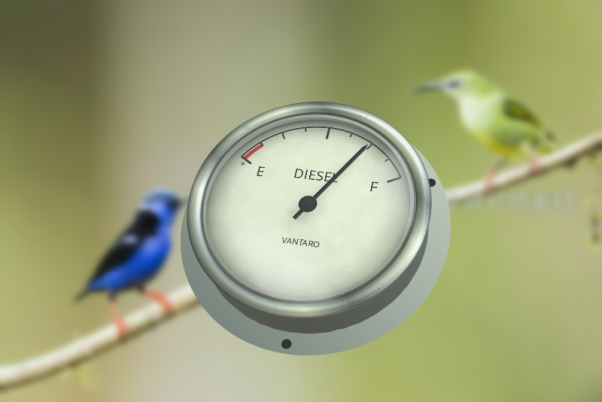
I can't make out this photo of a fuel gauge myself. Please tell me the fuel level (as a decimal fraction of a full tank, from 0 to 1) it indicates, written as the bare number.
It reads 0.75
